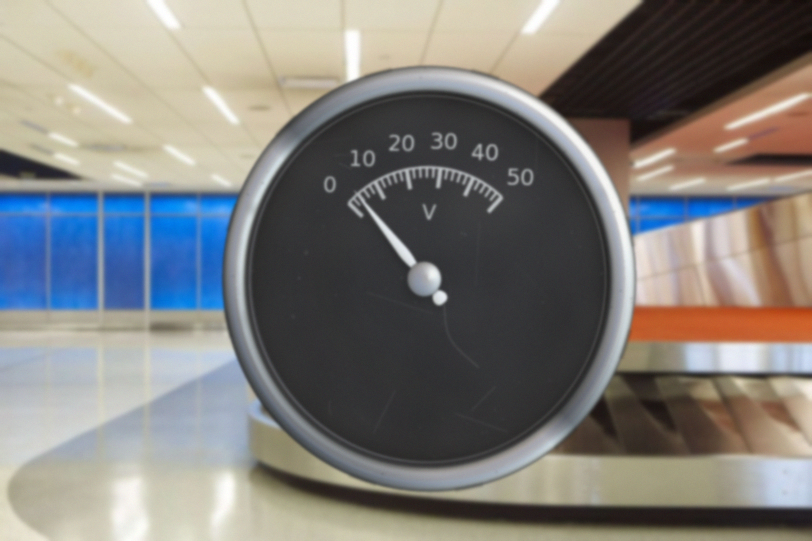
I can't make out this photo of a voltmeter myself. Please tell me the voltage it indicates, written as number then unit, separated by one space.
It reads 4 V
